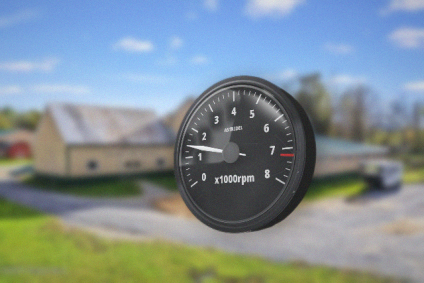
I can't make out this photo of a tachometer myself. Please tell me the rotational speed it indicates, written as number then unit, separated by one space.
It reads 1400 rpm
